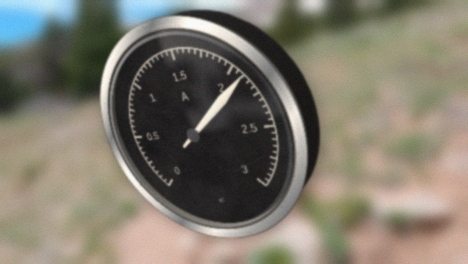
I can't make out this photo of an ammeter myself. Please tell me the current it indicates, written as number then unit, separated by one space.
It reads 2.1 A
